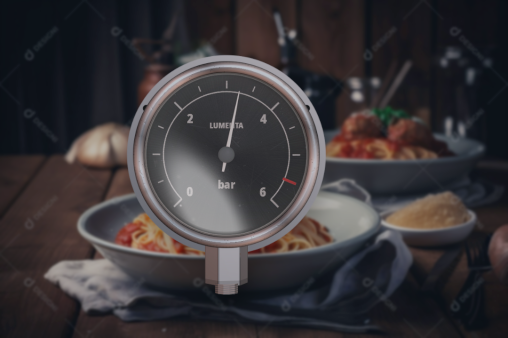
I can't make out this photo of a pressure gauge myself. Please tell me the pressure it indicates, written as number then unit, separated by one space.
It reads 3.25 bar
